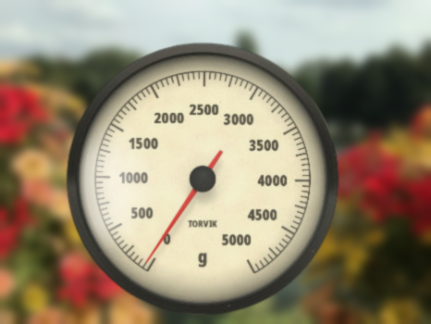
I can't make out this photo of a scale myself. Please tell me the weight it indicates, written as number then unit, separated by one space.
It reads 50 g
